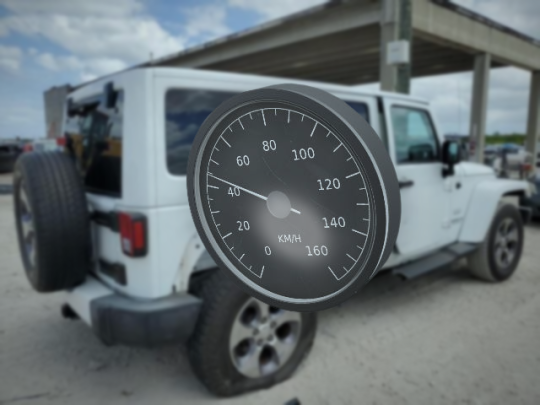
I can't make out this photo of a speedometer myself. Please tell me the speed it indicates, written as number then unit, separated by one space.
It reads 45 km/h
